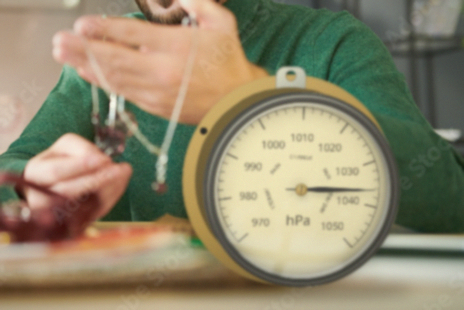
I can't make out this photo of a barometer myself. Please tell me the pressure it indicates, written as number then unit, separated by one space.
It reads 1036 hPa
